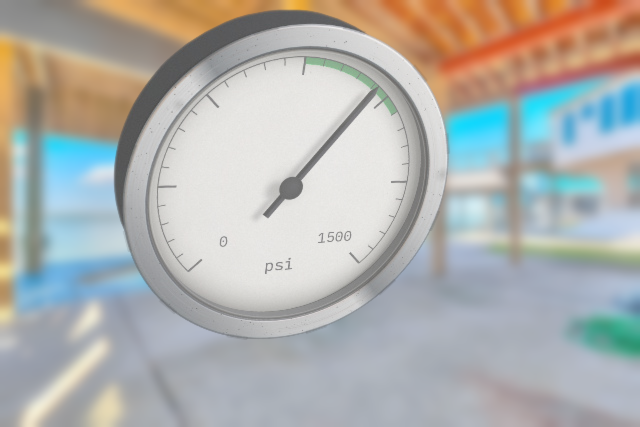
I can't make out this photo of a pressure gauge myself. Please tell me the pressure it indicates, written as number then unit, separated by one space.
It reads 950 psi
